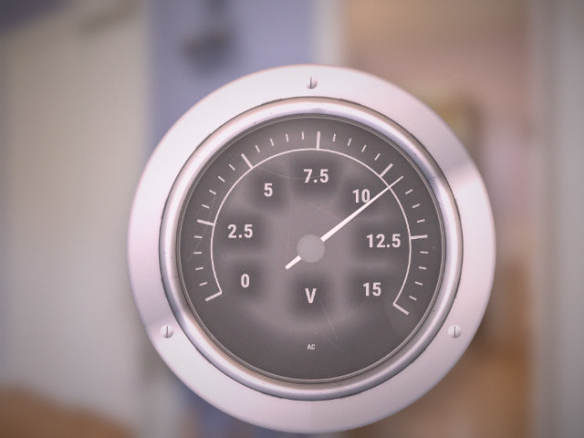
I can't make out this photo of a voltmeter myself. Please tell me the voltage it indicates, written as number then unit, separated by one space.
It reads 10.5 V
